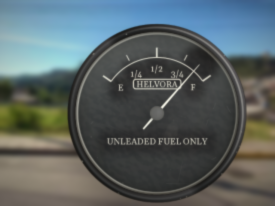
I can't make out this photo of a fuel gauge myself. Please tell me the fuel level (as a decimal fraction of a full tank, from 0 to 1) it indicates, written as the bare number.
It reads 0.875
